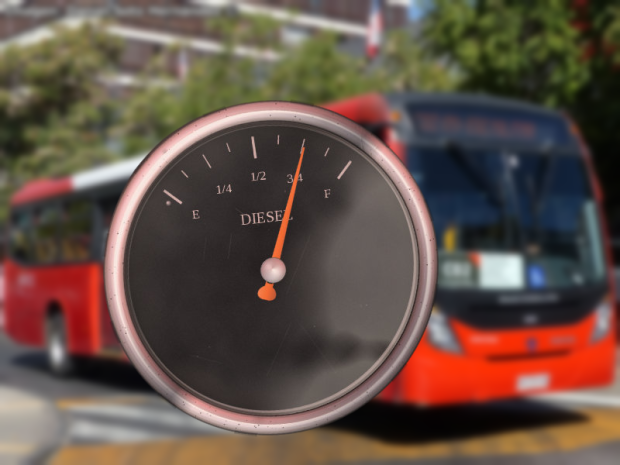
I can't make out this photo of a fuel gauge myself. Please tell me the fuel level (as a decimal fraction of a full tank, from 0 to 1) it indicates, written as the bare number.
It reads 0.75
